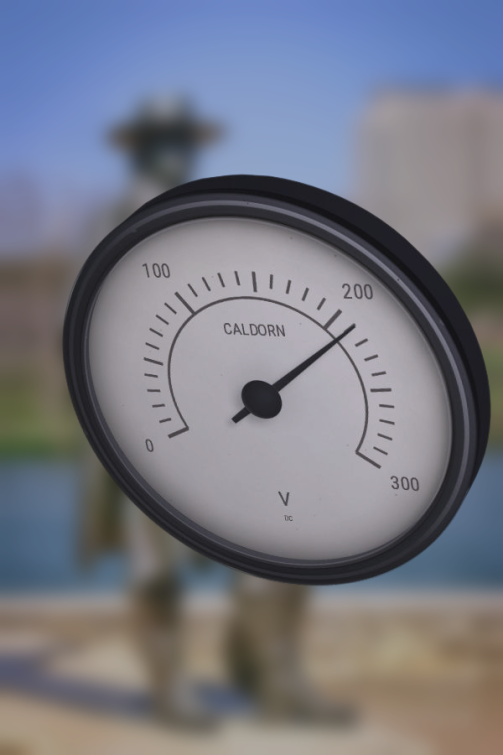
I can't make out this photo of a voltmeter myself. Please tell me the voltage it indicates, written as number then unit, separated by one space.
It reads 210 V
